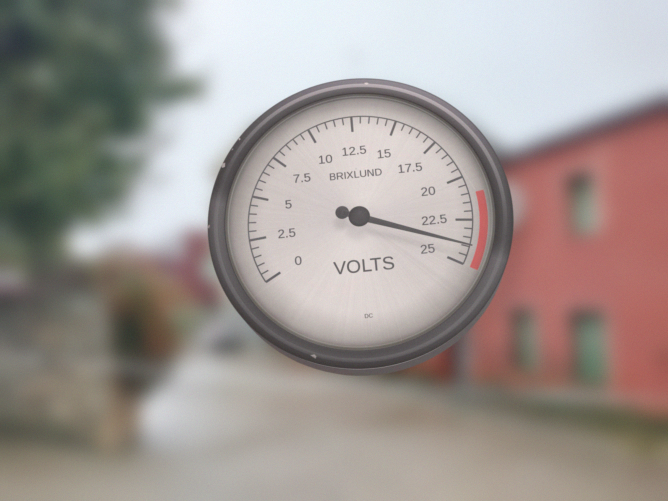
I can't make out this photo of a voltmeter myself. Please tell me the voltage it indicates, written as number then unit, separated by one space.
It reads 24 V
